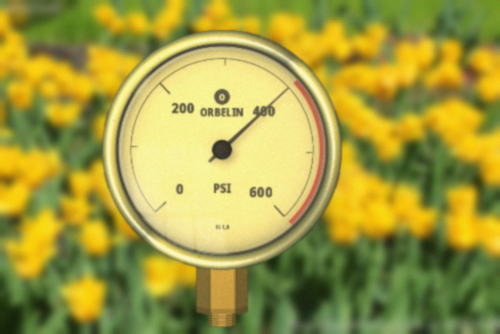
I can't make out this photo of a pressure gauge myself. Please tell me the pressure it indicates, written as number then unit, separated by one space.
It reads 400 psi
